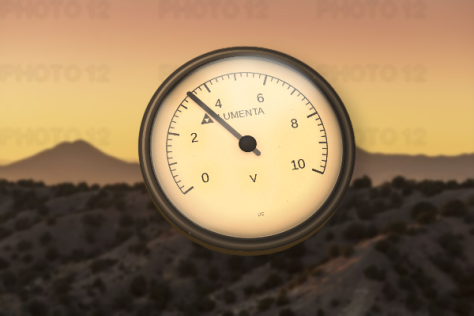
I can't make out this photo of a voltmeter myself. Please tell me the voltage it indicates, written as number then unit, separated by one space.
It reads 3.4 V
